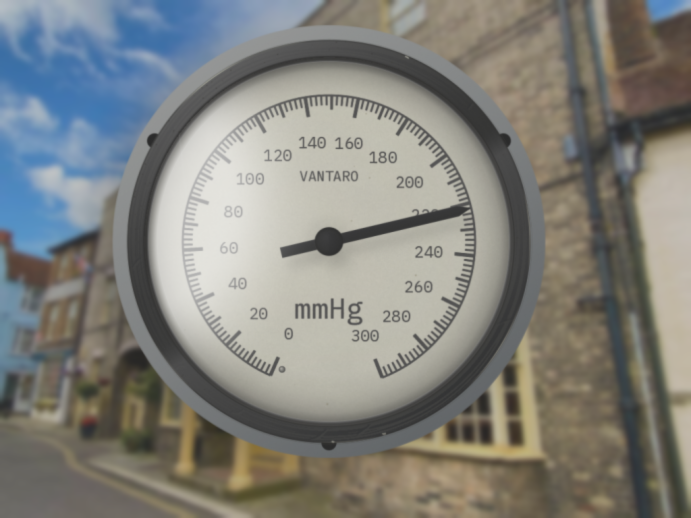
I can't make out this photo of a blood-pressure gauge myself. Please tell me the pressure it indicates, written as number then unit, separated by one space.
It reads 222 mmHg
